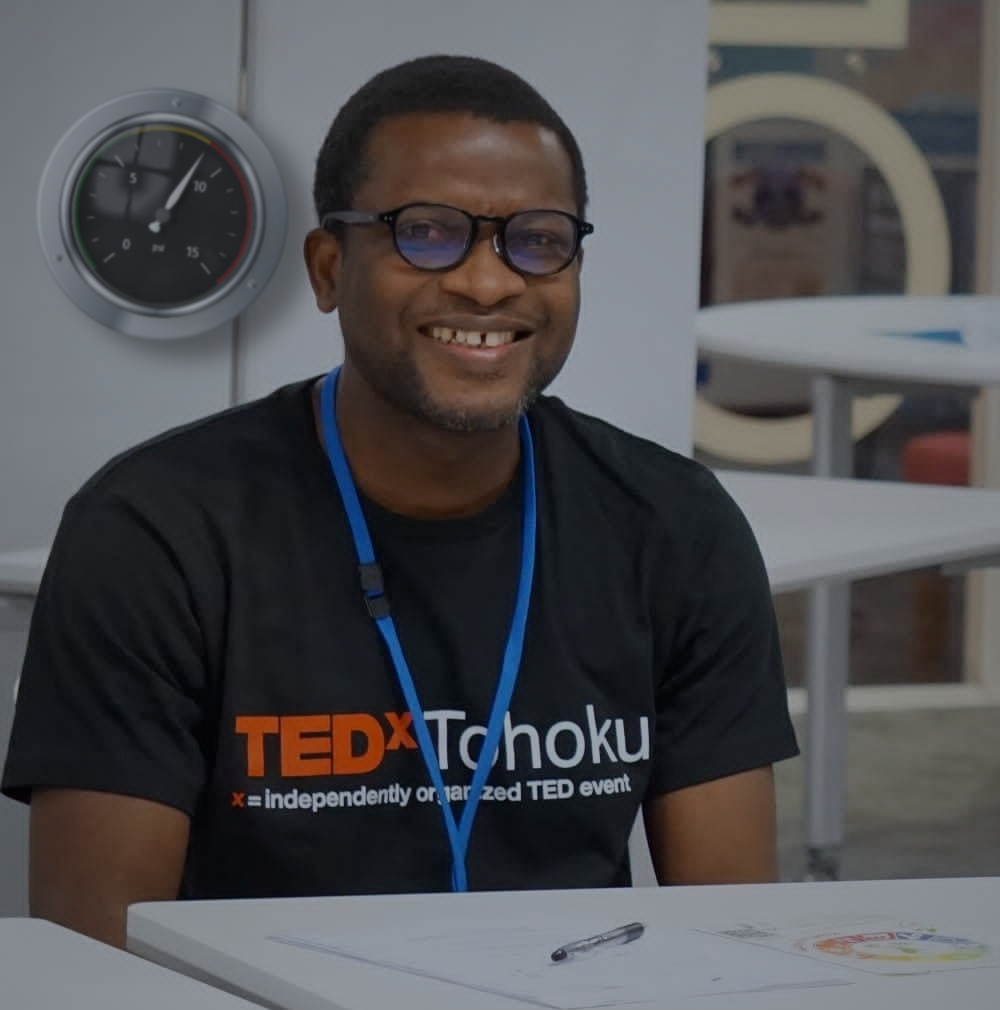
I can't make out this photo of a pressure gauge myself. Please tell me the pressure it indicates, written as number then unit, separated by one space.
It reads 9 psi
